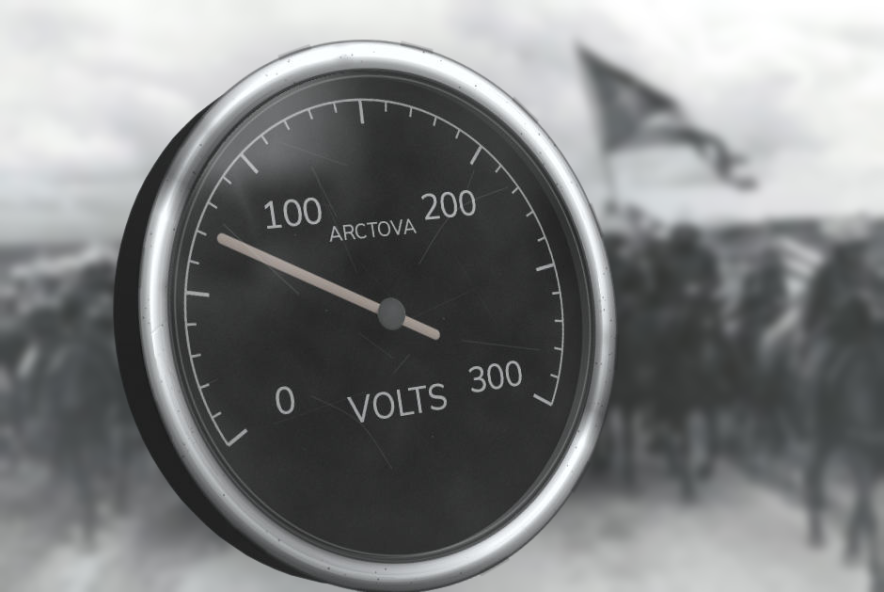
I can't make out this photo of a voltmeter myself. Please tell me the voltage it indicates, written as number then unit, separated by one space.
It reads 70 V
